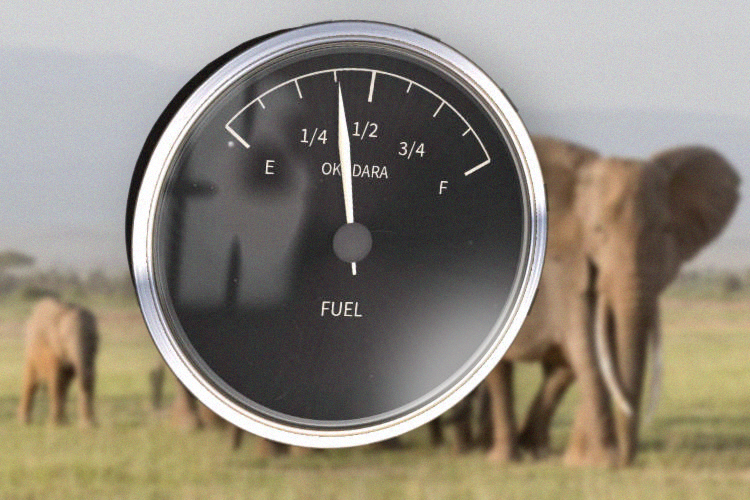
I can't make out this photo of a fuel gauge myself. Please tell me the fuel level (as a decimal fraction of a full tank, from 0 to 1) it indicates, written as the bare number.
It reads 0.375
